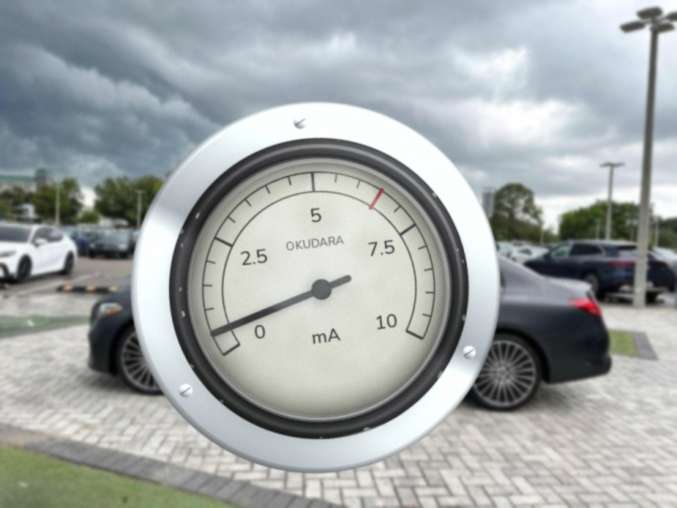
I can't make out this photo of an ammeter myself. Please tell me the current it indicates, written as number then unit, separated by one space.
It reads 0.5 mA
